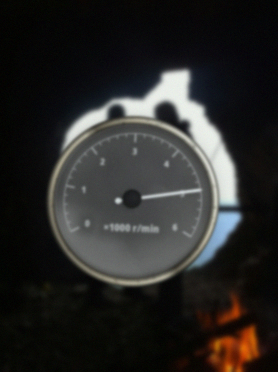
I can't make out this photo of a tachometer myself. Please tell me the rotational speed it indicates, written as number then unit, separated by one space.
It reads 5000 rpm
